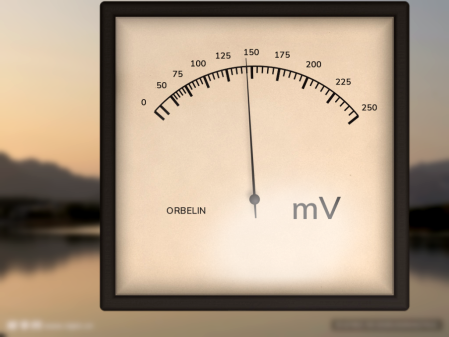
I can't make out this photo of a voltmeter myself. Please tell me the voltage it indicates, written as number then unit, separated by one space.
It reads 145 mV
